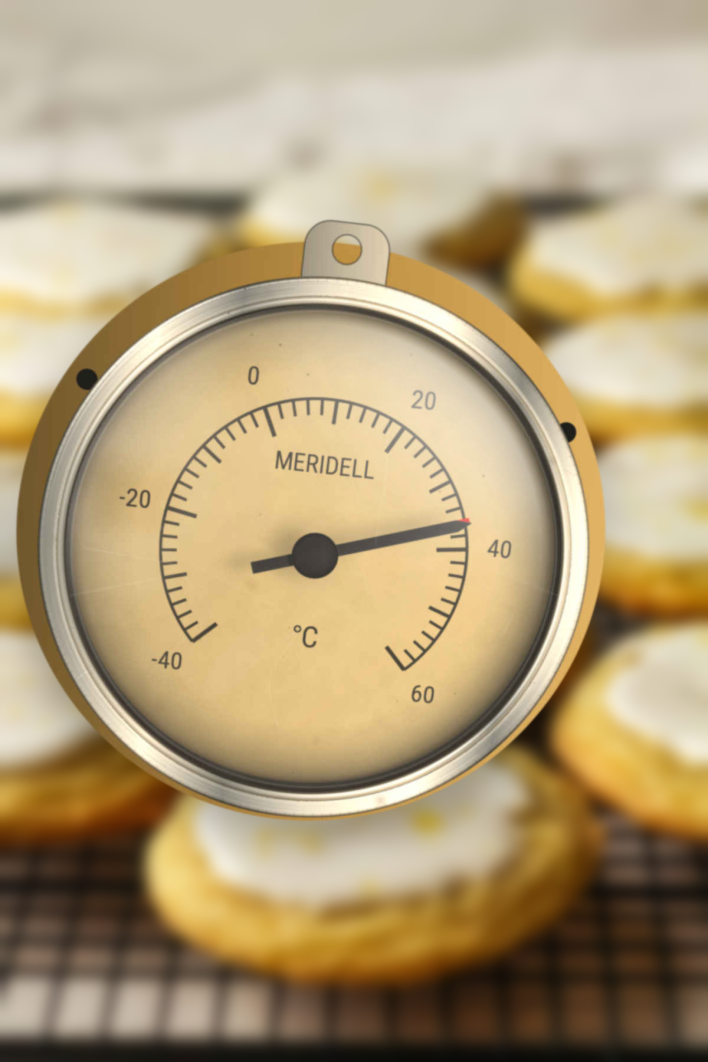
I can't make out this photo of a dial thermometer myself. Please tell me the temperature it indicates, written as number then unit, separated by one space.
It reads 36 °C
